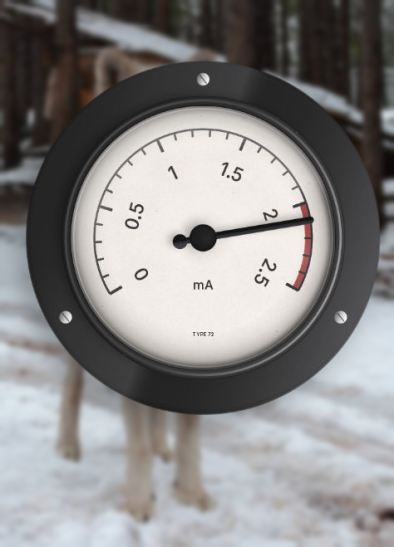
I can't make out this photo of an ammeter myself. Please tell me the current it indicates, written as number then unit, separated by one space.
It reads 2.1 mA
